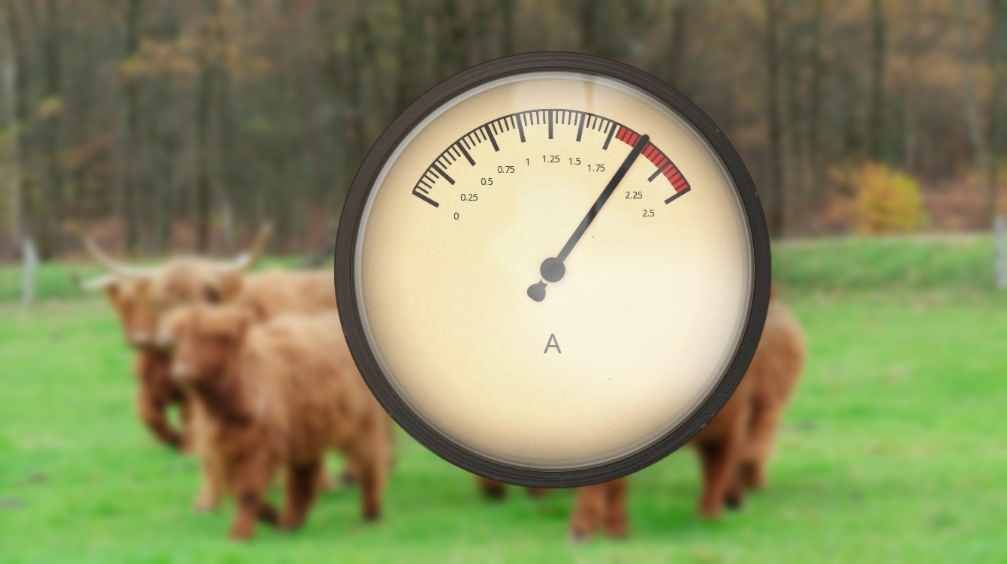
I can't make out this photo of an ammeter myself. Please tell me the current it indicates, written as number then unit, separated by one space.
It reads 2 A
